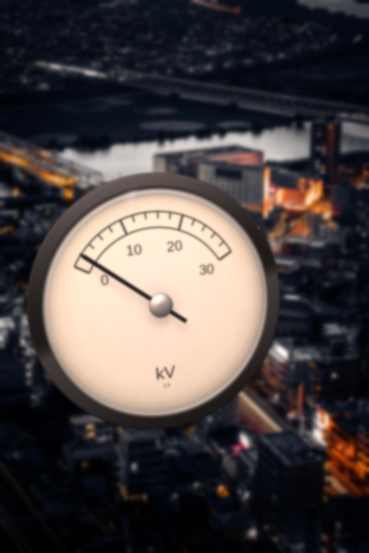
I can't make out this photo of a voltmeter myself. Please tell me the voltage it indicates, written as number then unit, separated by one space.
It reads 2 kV
